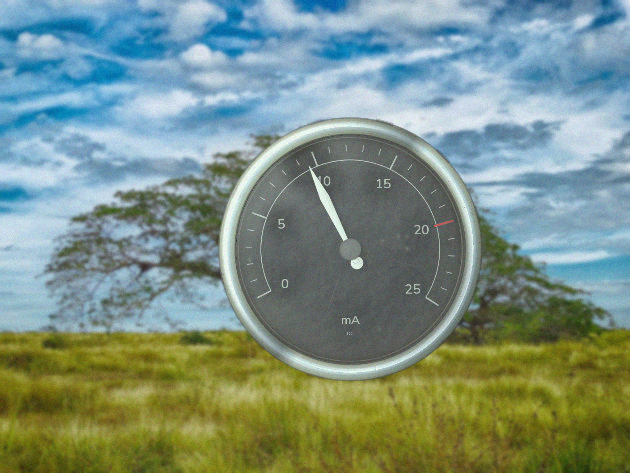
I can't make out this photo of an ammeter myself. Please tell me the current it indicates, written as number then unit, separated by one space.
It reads 9.5 mA
